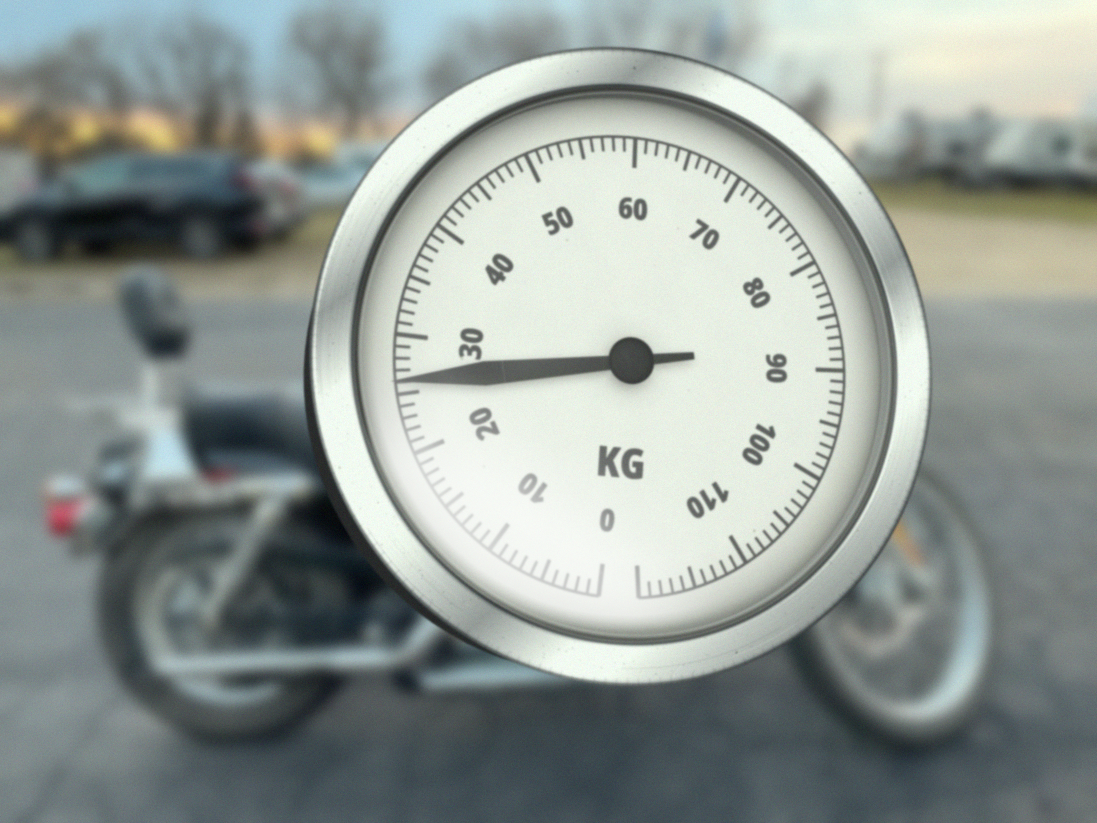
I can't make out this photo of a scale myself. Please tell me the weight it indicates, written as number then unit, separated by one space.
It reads 26 kg
